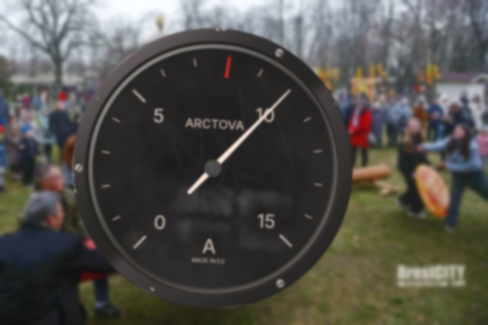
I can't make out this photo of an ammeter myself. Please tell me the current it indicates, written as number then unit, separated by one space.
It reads 10 A
